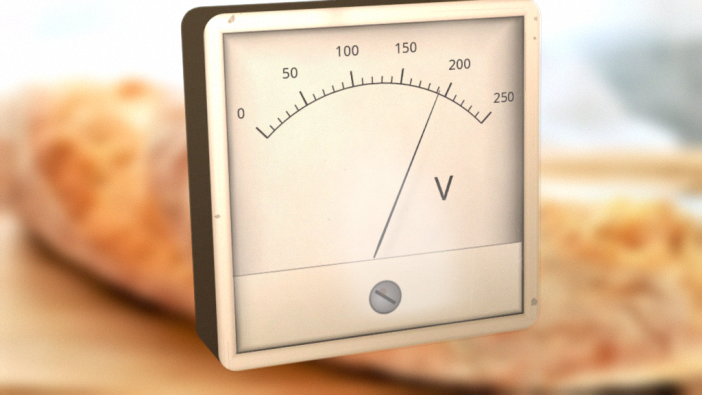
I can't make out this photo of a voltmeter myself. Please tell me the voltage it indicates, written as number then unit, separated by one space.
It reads 190 V
